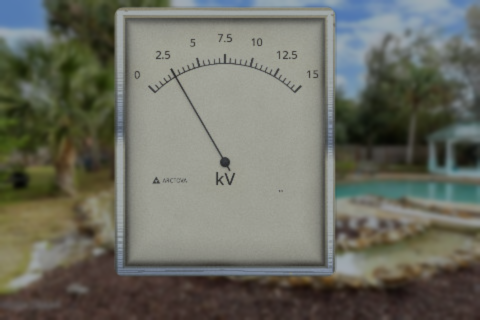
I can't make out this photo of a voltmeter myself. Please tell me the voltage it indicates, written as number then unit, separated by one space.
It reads 2.5 kV
